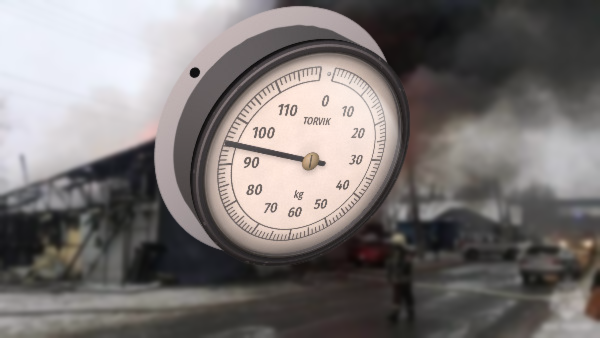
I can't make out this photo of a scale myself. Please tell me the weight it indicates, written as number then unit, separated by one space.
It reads 95 kg
